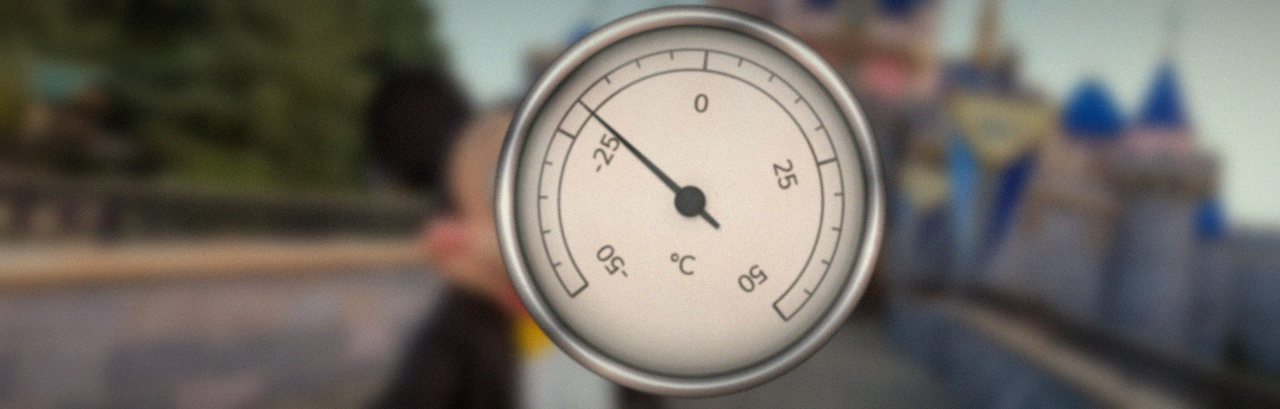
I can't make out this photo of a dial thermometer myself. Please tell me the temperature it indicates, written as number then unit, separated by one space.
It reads -20 °C
